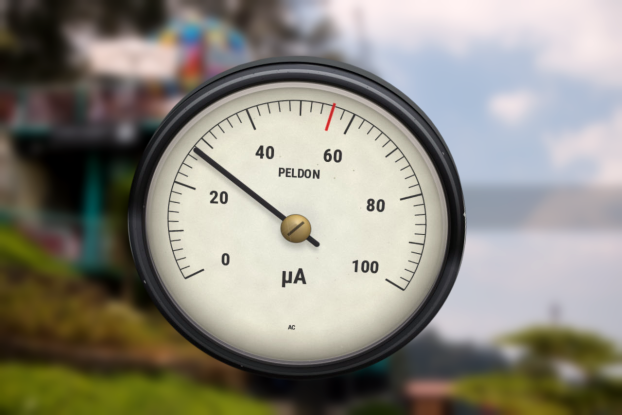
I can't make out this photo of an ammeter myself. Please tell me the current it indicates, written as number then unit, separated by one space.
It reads 28 µA
